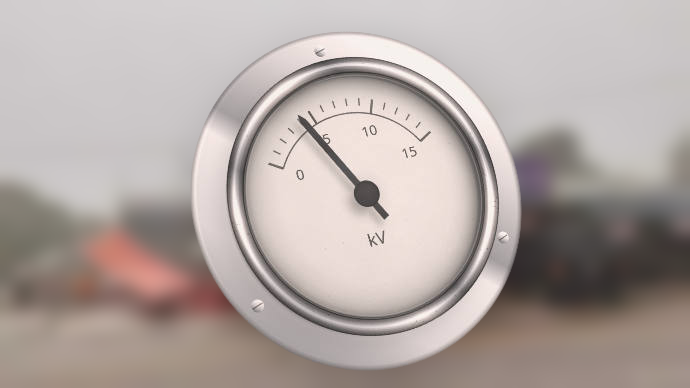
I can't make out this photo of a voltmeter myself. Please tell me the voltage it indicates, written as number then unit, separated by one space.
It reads 4 kV
